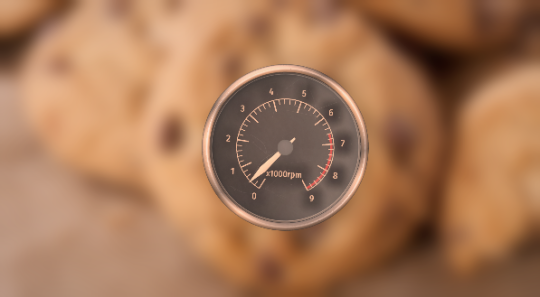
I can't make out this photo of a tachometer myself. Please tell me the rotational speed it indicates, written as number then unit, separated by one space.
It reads 400 rpm
